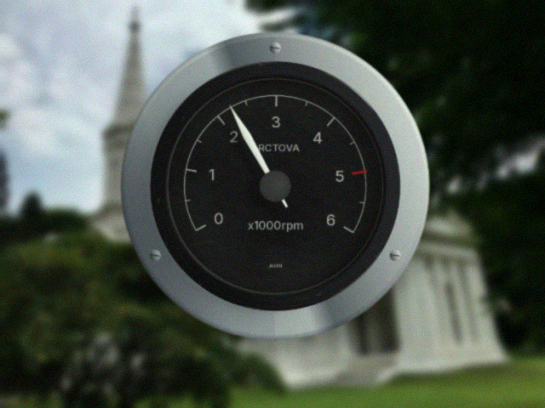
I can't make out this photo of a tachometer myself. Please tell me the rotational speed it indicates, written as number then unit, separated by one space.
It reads 2250 rpm
